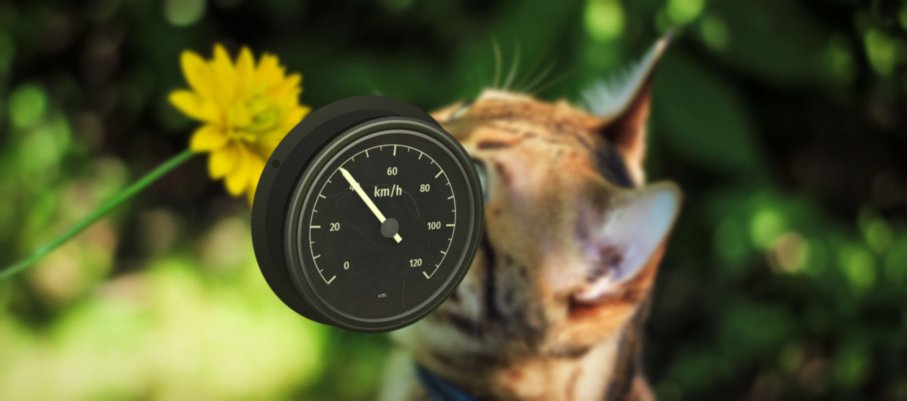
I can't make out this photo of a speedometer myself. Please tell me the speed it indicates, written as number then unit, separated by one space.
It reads 40 km/h
